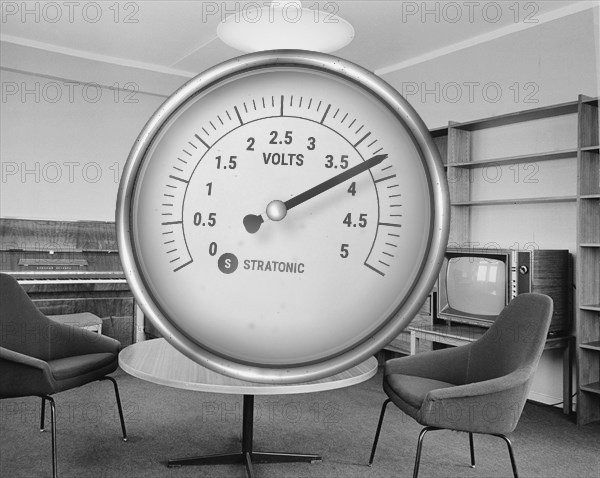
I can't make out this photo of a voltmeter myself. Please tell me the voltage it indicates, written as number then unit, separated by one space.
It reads 3.8 V
